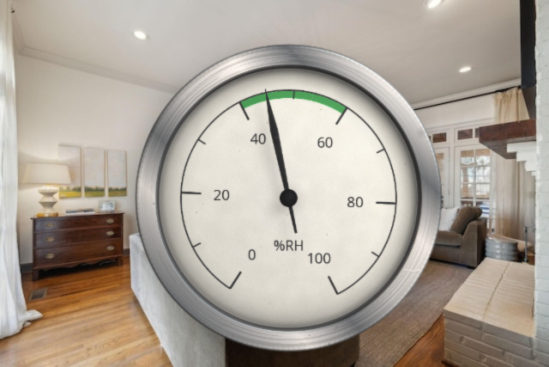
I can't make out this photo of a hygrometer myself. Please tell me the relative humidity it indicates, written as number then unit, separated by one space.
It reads 45 %
